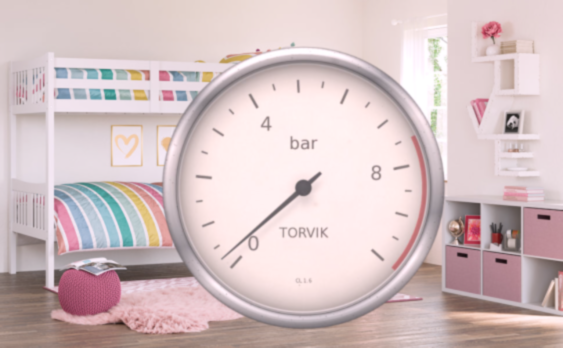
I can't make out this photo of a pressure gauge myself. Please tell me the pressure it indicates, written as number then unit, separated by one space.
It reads 0.25 bar
